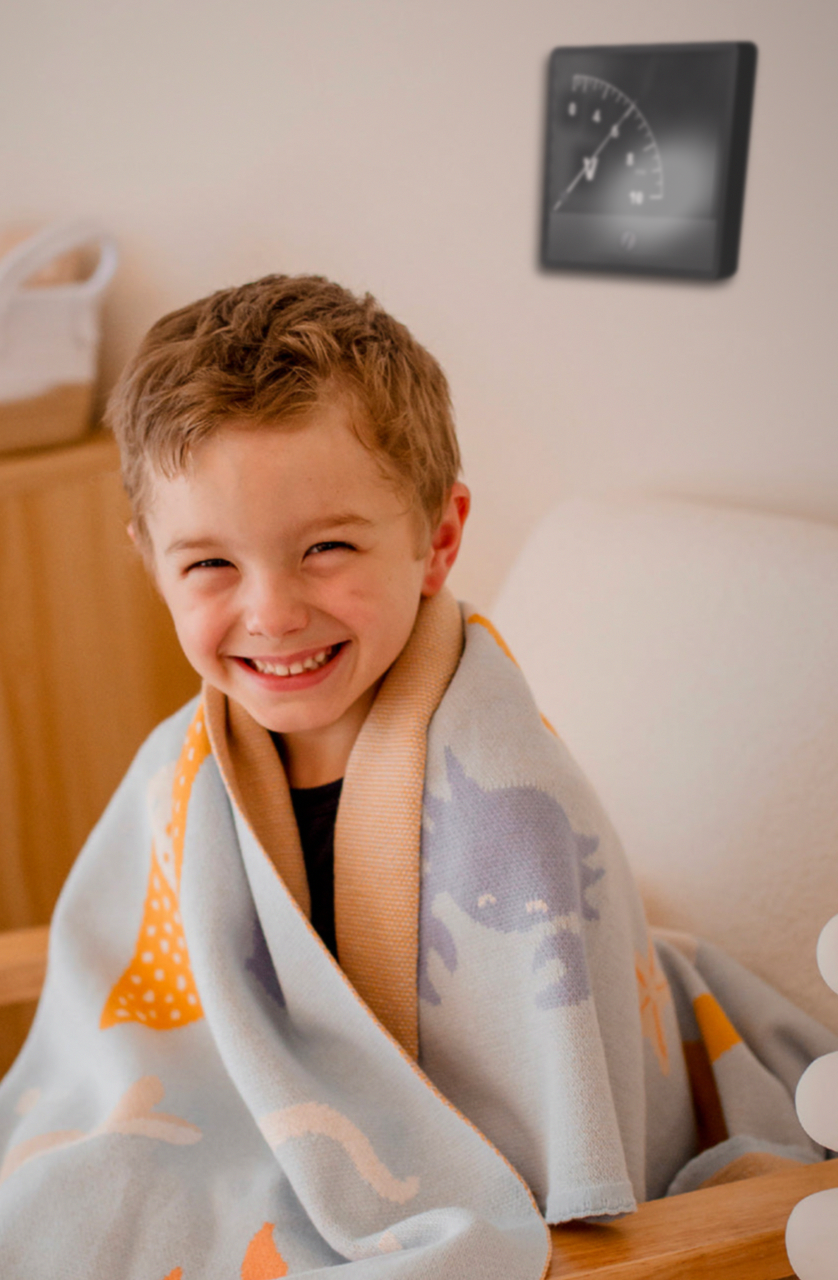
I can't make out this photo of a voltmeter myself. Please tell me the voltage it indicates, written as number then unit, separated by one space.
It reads 6 V
